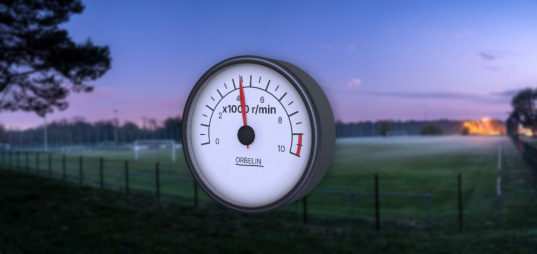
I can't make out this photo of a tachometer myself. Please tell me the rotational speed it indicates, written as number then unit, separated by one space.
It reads 4500 rpm
